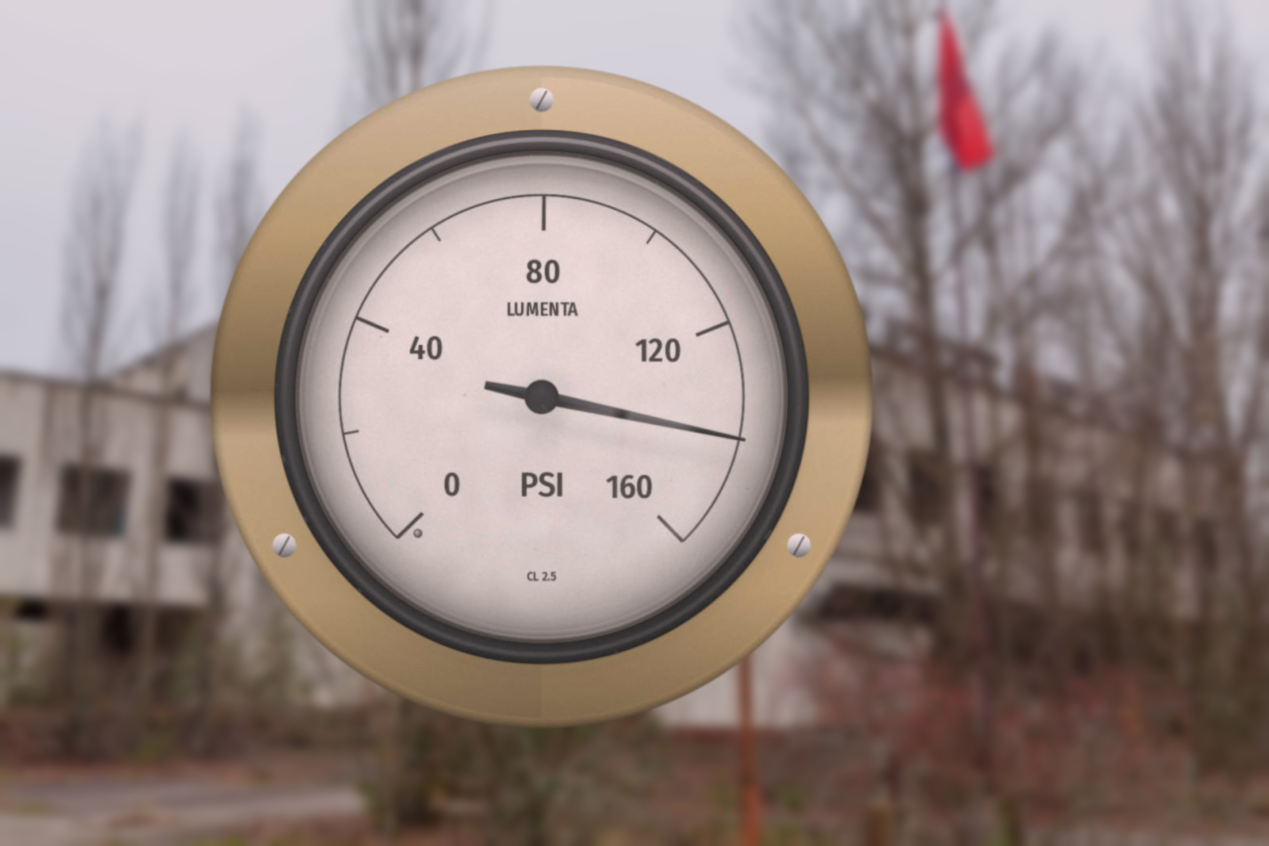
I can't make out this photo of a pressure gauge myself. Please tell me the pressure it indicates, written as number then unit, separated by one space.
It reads 140 psi
